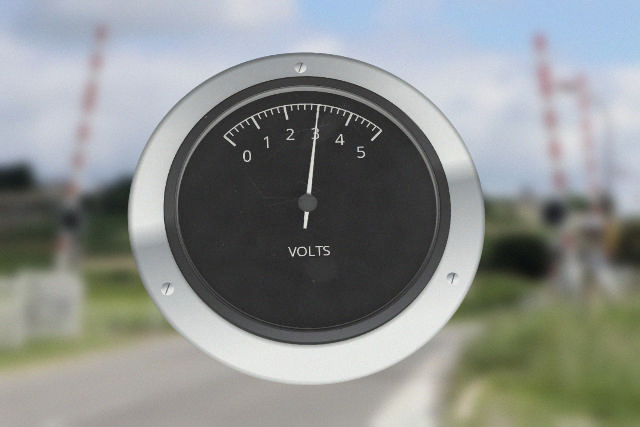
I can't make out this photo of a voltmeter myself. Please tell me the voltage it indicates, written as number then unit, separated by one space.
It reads 3 V
